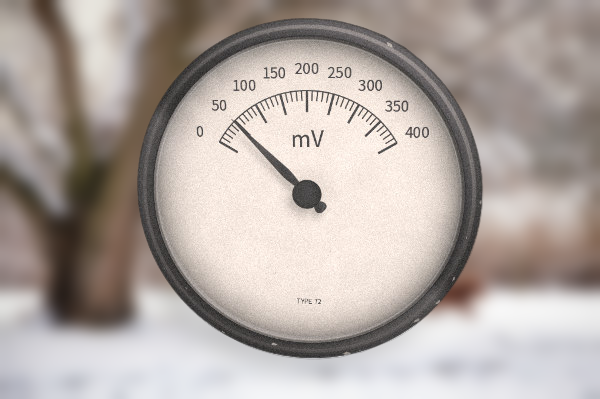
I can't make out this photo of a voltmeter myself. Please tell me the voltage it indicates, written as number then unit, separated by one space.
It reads 50 mV
